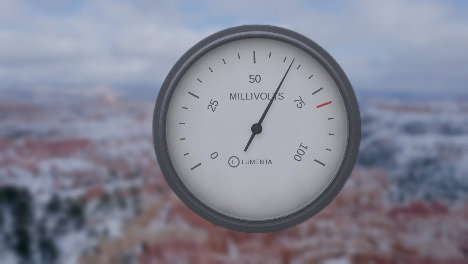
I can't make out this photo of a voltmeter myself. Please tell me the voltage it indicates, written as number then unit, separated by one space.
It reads 62.5 mV
